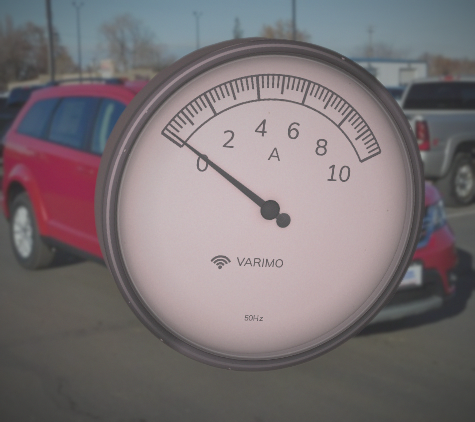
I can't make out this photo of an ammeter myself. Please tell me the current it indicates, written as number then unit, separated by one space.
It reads 0.2 A
